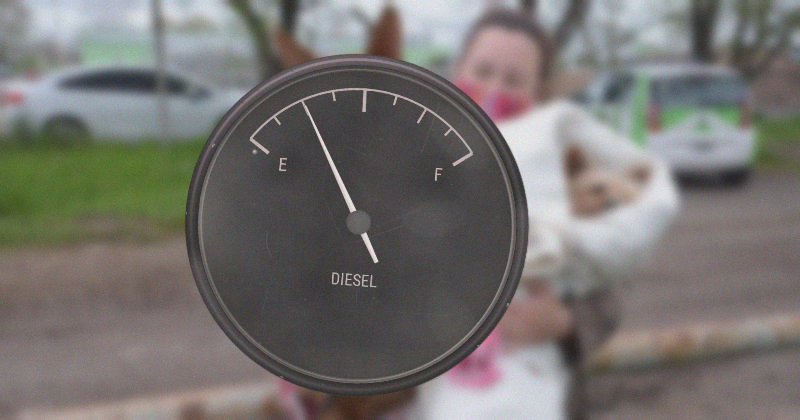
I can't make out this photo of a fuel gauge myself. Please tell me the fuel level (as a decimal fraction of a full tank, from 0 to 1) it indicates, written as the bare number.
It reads 0.25
